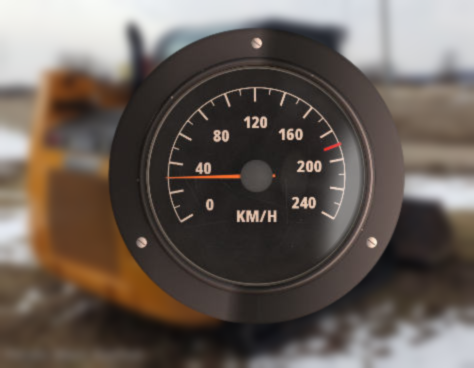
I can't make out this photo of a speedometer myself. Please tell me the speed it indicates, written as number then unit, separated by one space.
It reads 30 km/h
